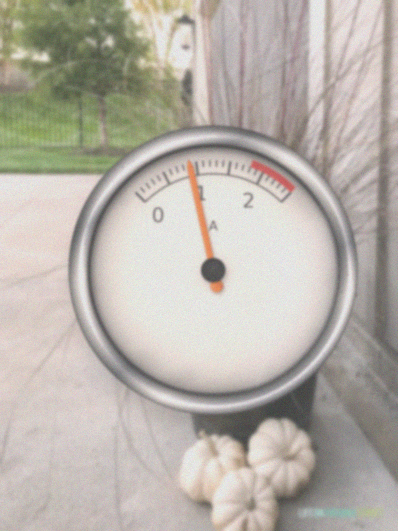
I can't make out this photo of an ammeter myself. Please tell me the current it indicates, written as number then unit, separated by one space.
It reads 0.9 A
